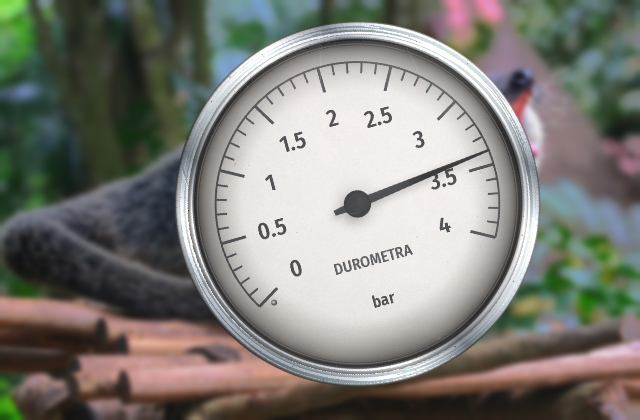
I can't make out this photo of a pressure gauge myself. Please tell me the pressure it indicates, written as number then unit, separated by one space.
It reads 3.4 bar
